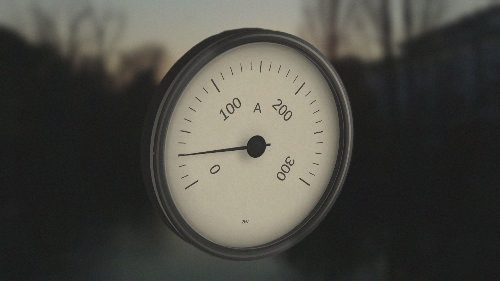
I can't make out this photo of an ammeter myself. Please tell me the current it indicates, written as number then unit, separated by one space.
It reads 30 A
